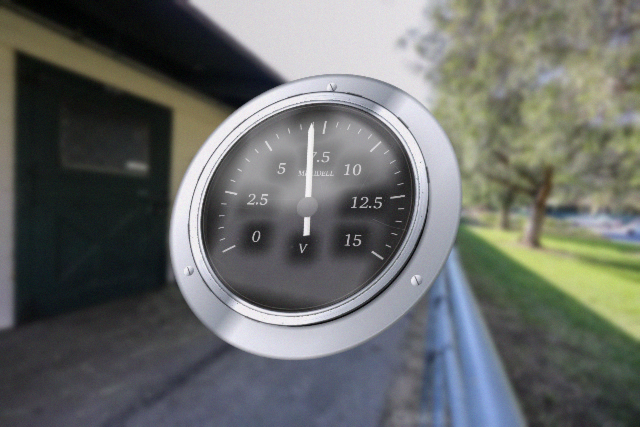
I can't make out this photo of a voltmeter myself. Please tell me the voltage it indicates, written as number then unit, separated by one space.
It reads 7 V
